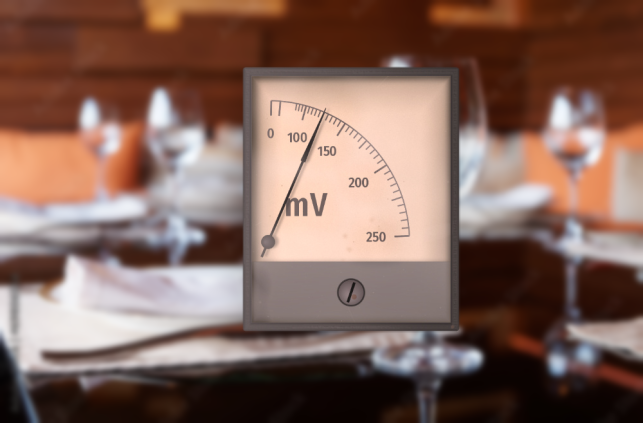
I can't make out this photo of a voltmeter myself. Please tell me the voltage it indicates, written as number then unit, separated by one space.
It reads 125 mV
